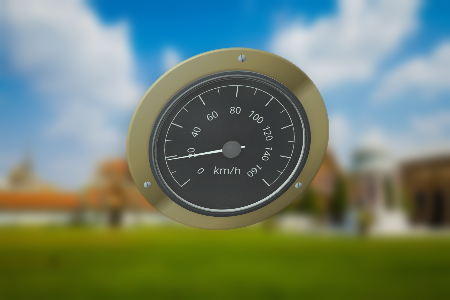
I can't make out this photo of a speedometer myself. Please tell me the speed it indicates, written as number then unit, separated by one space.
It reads 20 km/h
